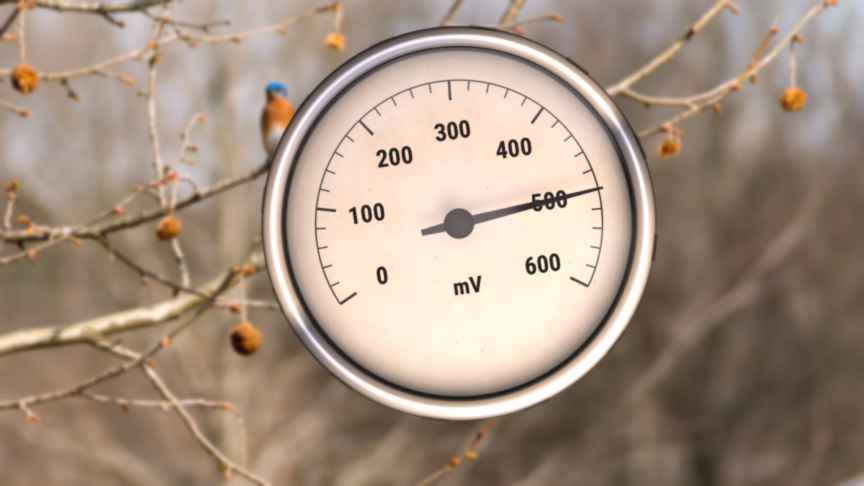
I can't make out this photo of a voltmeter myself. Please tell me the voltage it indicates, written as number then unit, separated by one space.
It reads 500 mV
